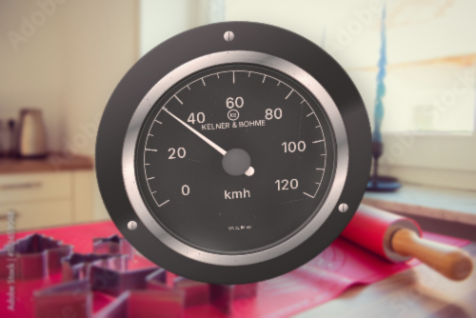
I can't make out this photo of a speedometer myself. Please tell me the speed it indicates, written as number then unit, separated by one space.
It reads 35 km/h
